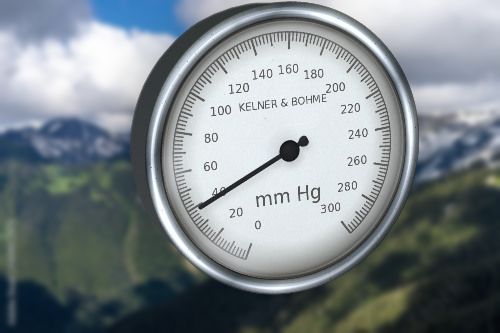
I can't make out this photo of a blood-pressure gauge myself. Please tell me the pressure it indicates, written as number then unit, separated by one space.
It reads 40 mmHg
